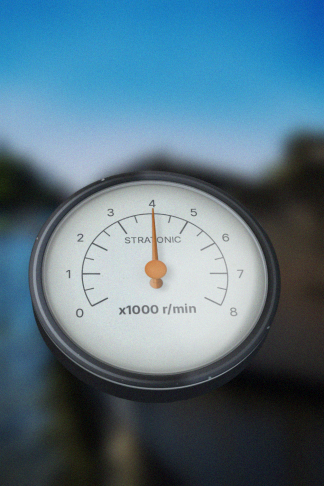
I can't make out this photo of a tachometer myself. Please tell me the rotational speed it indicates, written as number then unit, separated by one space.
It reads 4000 rpm
